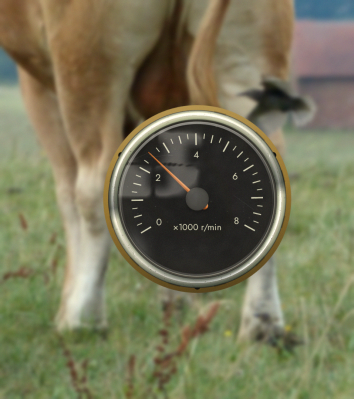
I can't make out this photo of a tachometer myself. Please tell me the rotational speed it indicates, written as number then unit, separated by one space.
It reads 2500 rpm
